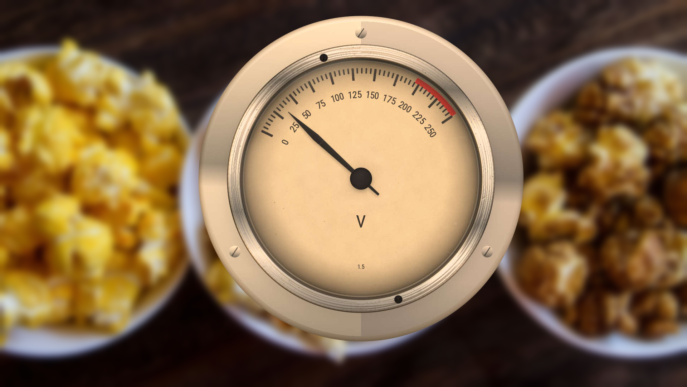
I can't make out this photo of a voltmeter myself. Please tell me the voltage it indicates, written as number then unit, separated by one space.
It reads 35 V
